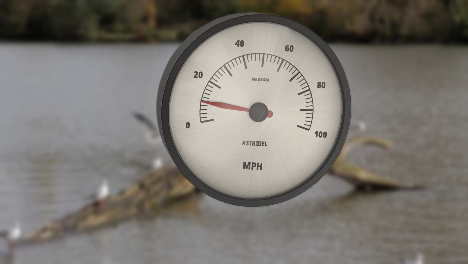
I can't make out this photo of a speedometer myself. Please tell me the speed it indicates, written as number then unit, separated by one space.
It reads 10 mph
